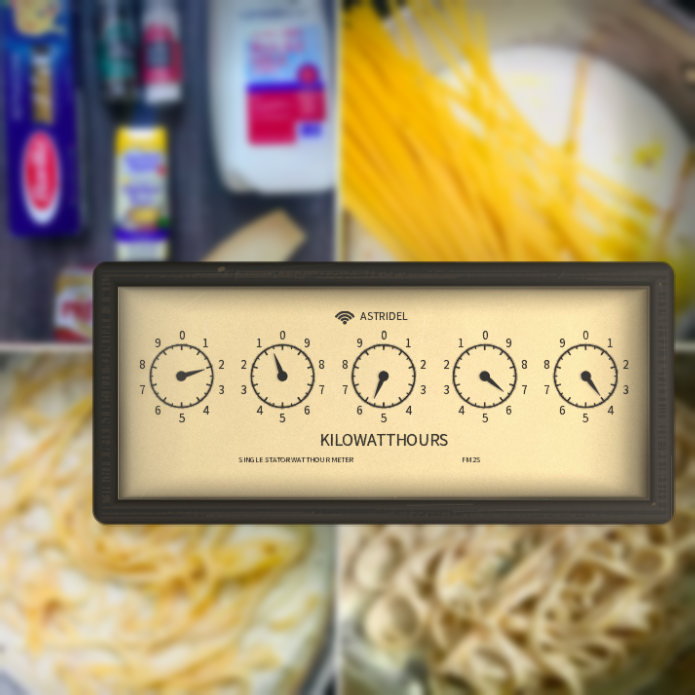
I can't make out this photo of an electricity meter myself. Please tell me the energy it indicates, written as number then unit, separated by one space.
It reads 20564 kWh
